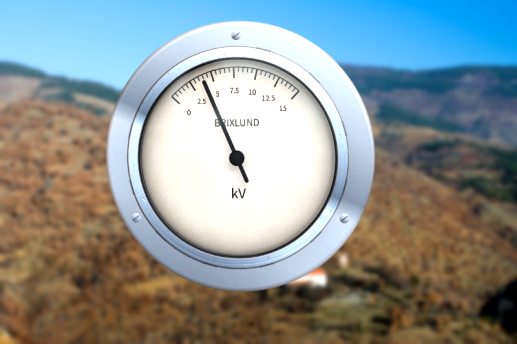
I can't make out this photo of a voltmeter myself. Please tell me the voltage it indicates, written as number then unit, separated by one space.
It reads 4 kV
